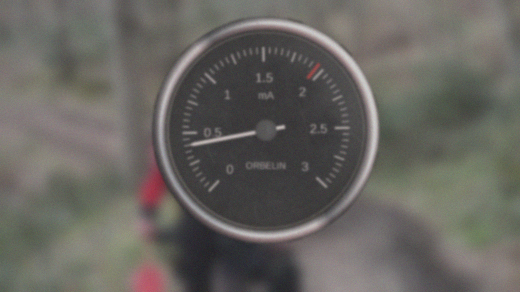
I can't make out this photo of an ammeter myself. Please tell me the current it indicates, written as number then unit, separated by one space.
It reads 0.4 mA
